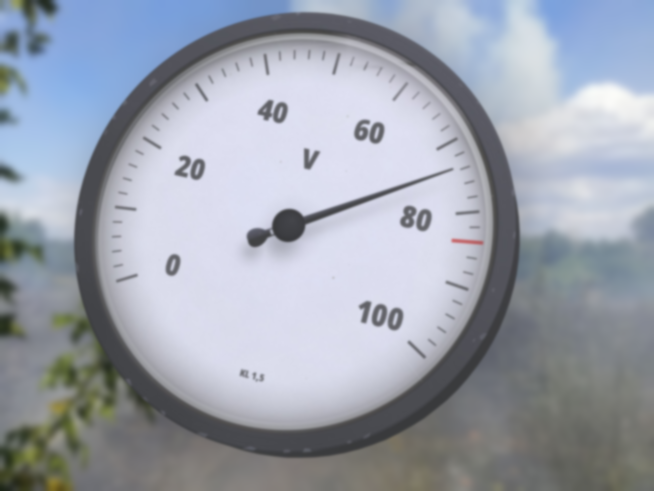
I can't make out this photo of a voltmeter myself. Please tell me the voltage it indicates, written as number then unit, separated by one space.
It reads 74 V
